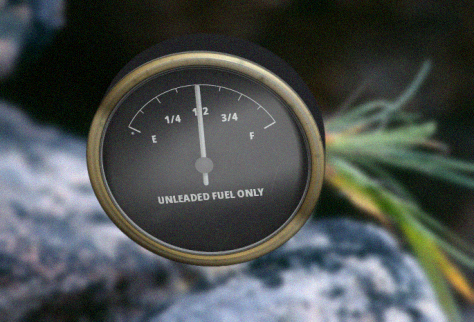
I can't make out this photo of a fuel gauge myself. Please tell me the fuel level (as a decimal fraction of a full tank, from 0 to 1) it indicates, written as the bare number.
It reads 0.5
